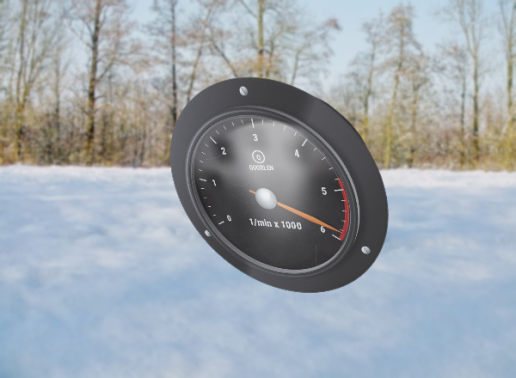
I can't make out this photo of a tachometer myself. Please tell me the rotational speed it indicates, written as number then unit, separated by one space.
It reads 5800 rpm
